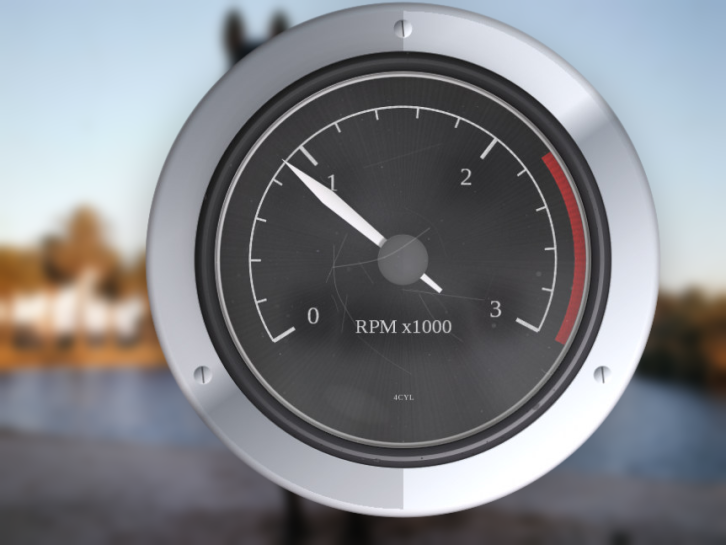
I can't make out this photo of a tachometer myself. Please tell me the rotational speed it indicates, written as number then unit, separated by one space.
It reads 900 rpm
